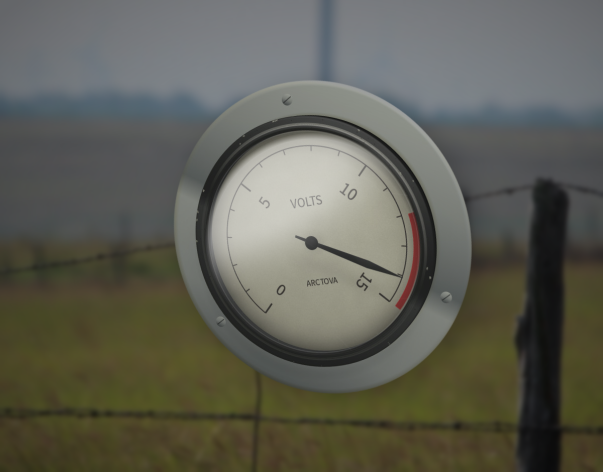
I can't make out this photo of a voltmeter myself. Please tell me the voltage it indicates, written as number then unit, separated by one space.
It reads 14 V
